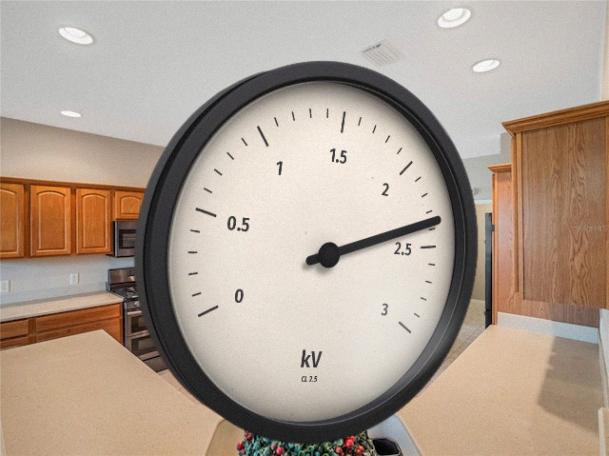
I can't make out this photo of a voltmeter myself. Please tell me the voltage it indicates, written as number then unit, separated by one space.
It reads 2.35 kV
